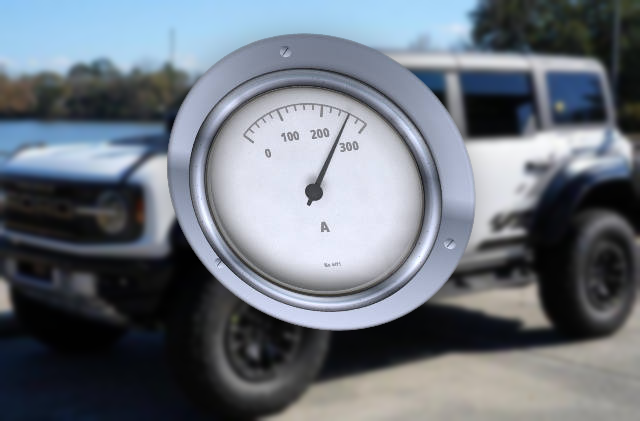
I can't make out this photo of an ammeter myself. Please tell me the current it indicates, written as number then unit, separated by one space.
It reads 260 A
